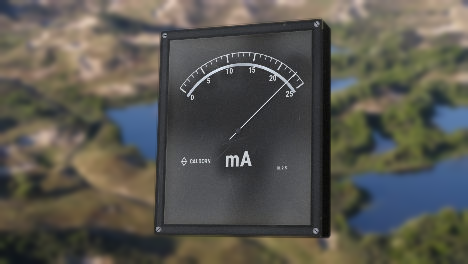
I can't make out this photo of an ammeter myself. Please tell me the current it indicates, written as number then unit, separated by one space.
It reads 23 mA
